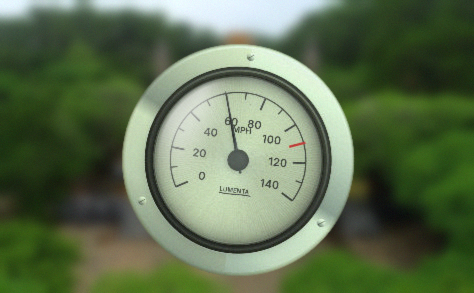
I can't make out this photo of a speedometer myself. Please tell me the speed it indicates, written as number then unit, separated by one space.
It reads 60 mph
